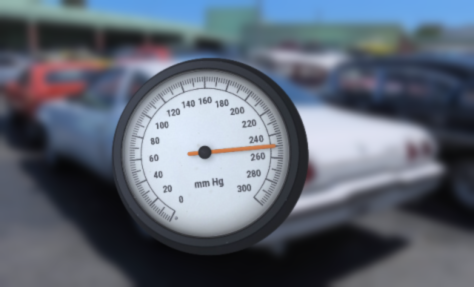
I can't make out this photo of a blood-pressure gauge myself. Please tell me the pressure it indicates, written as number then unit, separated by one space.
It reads 250 mmHg
